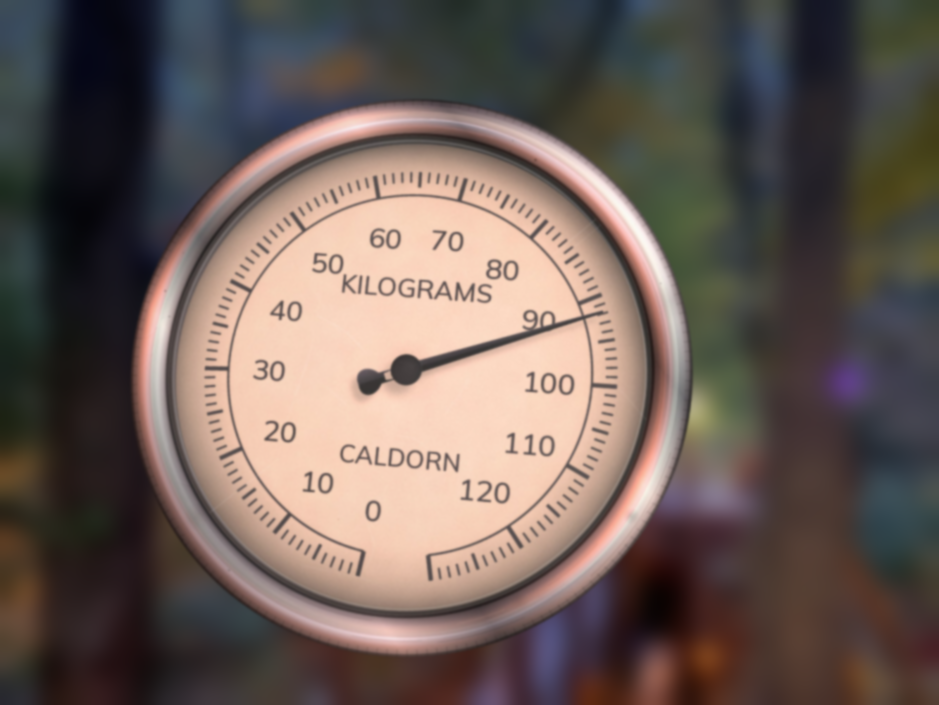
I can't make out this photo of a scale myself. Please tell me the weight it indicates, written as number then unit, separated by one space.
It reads 92 kg
